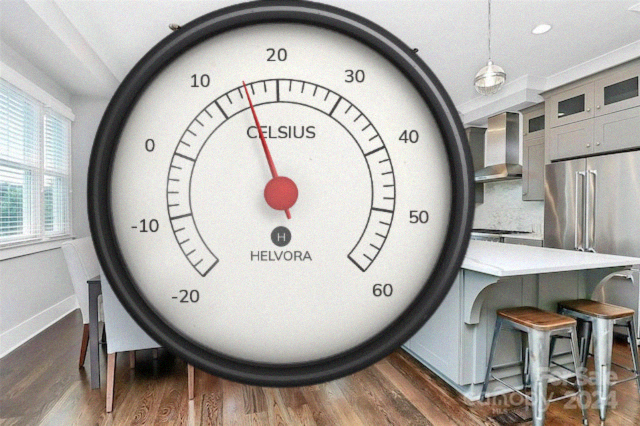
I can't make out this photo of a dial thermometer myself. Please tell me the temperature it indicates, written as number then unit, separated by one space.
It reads 15 °C
